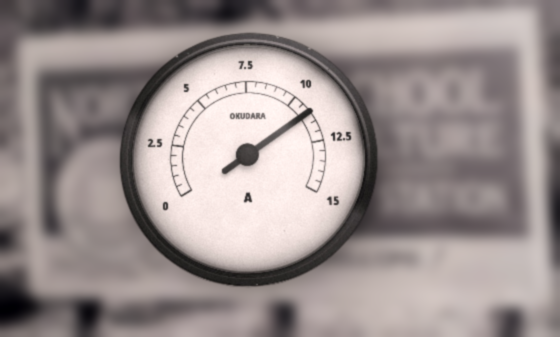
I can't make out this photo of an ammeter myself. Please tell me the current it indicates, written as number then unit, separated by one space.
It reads 11 A
